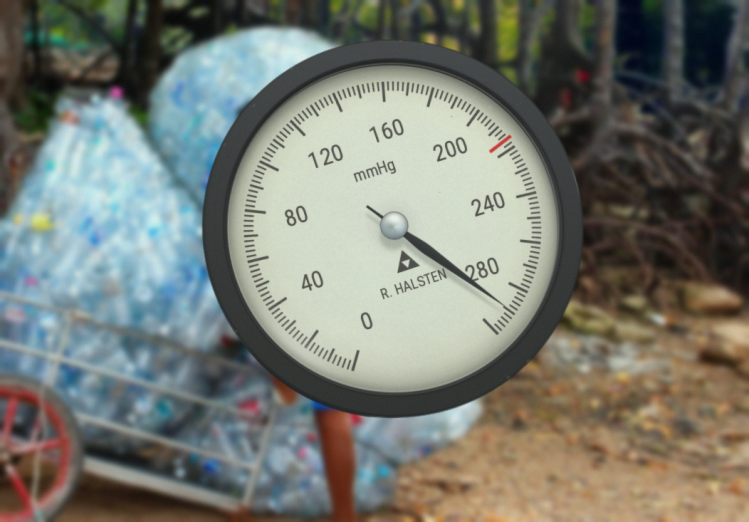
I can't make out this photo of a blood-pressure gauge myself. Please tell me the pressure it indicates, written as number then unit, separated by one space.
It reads 290 mmHg
